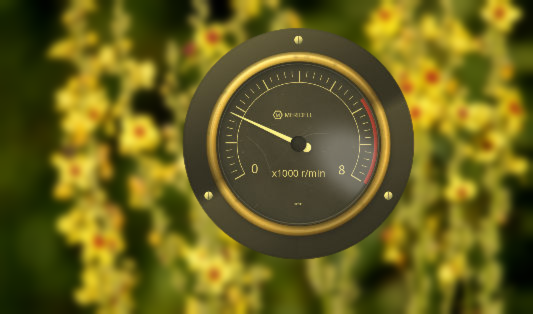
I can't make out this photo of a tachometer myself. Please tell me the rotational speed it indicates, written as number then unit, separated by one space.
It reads 1800 rpm
